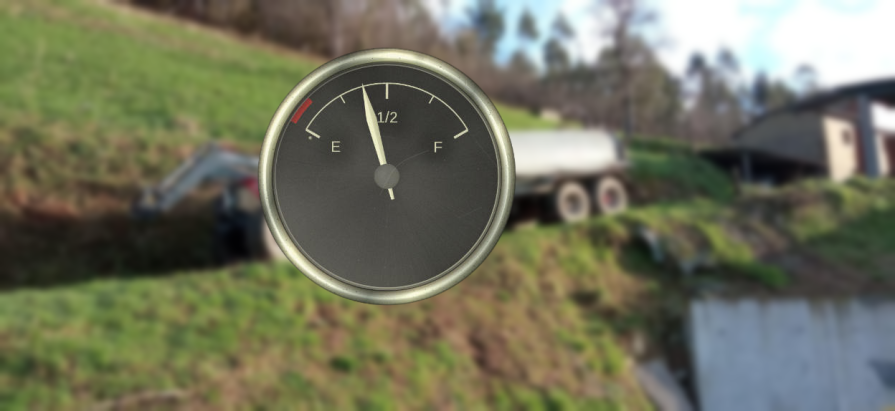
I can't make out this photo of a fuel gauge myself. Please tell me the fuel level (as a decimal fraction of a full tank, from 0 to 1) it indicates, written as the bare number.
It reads 0.375
